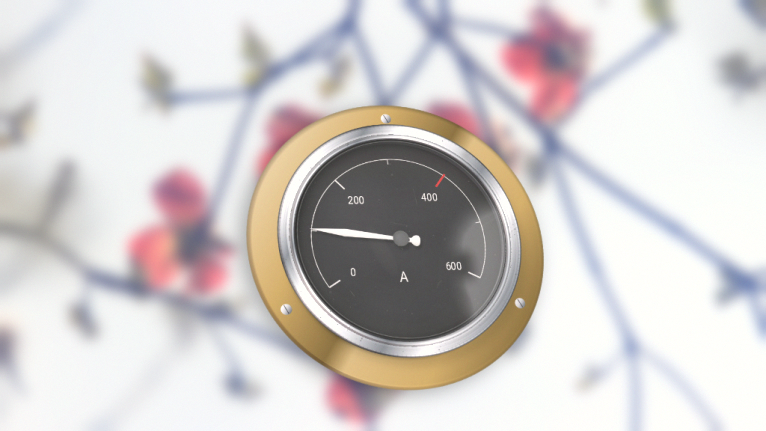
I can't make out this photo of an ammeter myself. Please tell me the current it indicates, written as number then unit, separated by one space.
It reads 100 A
